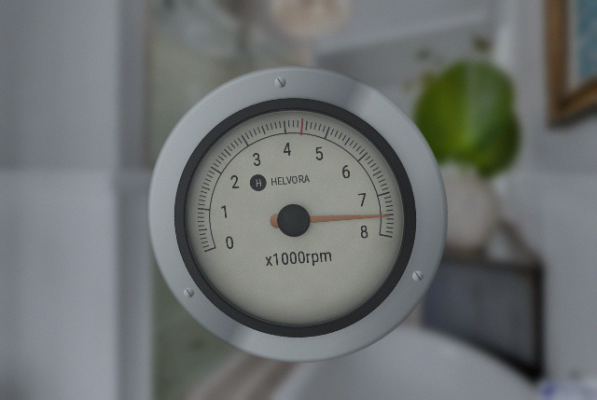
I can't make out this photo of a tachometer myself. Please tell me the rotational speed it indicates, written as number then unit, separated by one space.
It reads 7500 rpm
